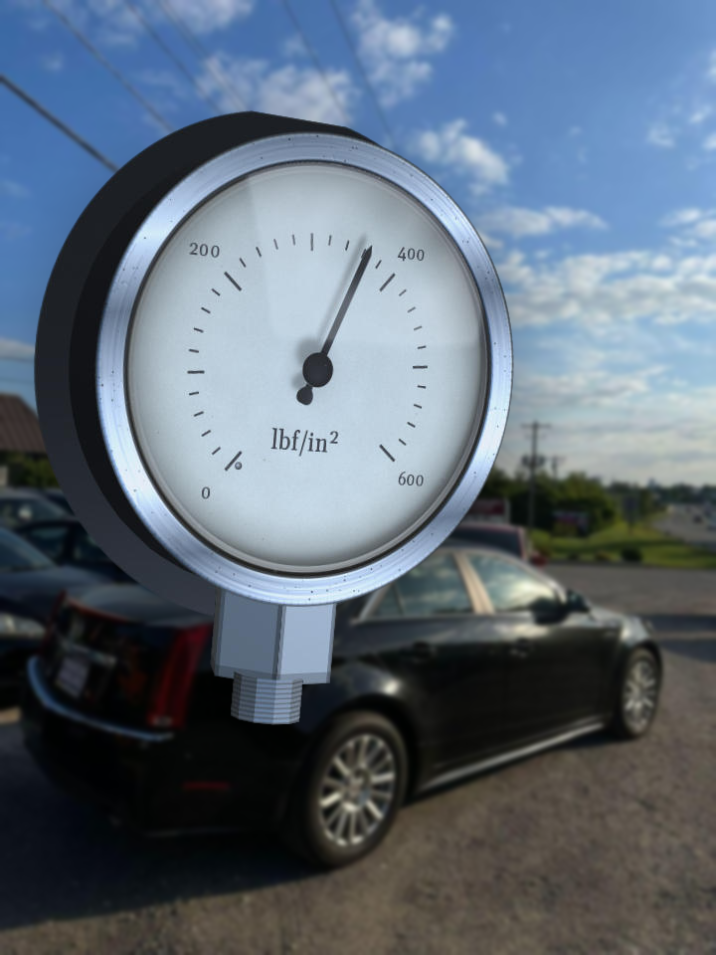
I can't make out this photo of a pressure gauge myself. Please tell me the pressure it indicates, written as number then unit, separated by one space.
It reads 360 psi
